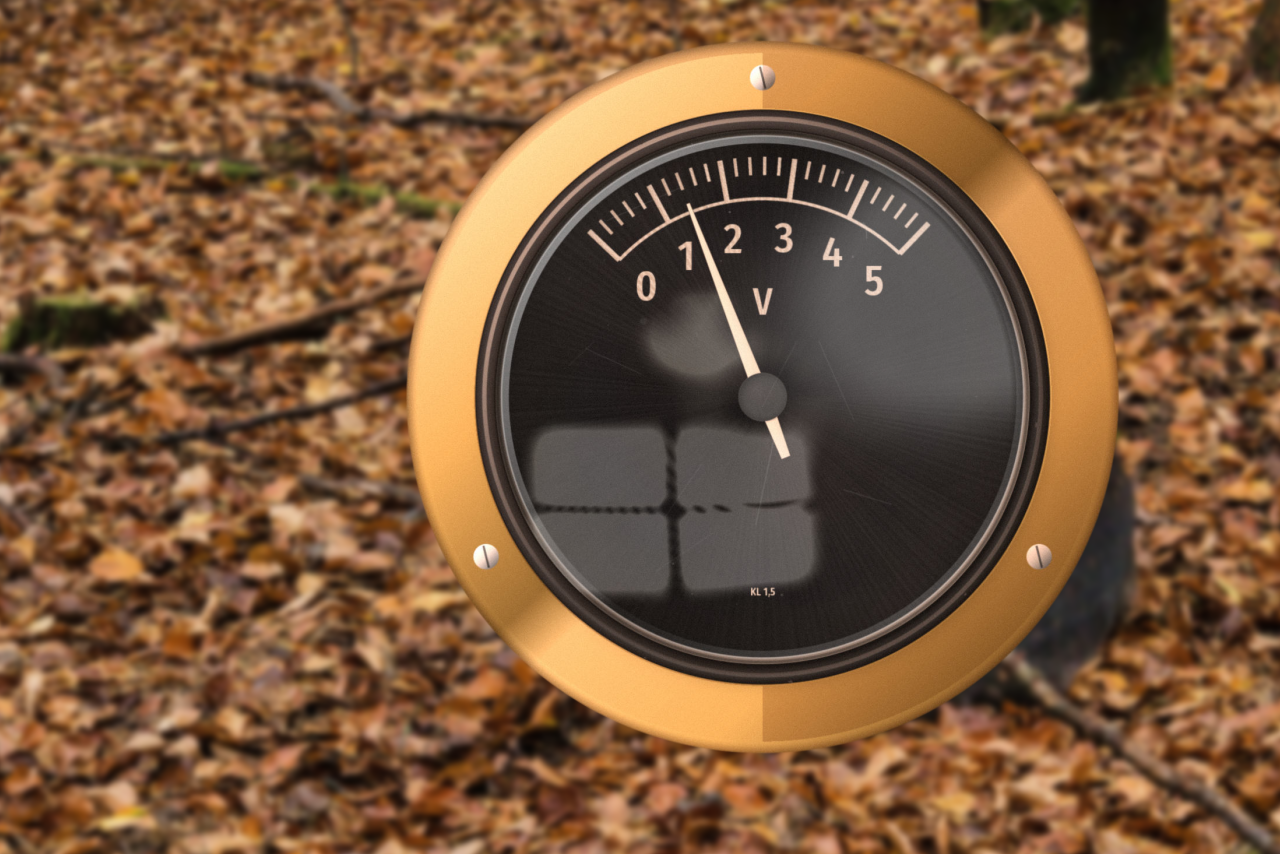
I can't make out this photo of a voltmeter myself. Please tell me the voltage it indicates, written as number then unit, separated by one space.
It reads 1.4 V
